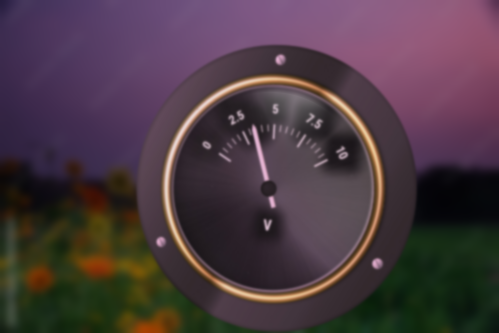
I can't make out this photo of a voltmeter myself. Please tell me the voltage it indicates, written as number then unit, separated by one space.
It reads 3.5 V
